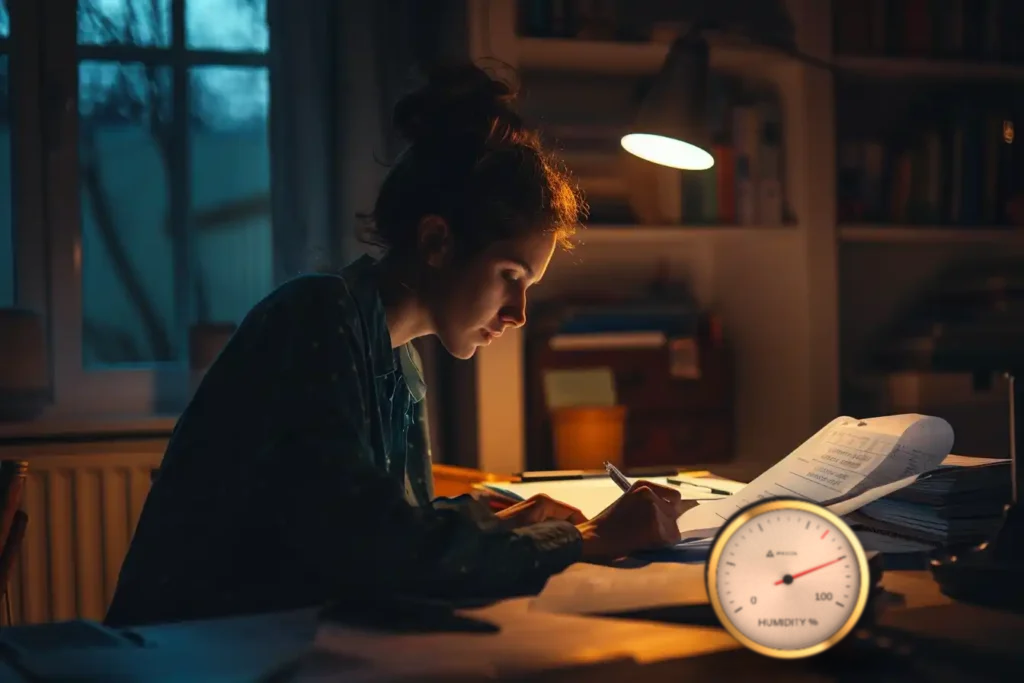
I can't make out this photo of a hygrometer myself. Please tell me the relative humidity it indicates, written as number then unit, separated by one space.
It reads 80 %
